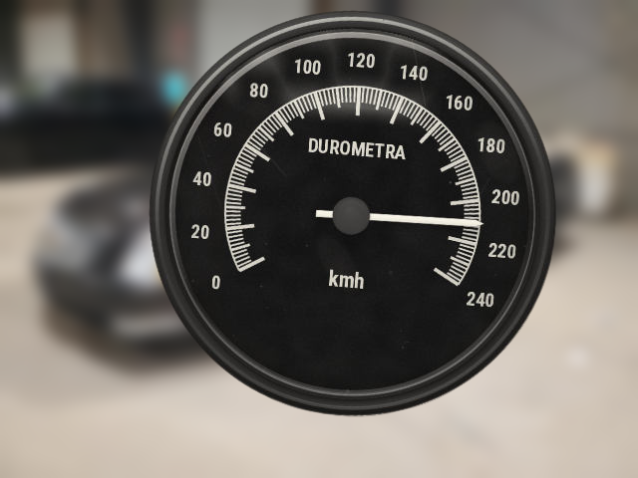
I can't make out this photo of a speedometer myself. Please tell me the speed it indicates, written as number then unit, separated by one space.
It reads 210 km/h
